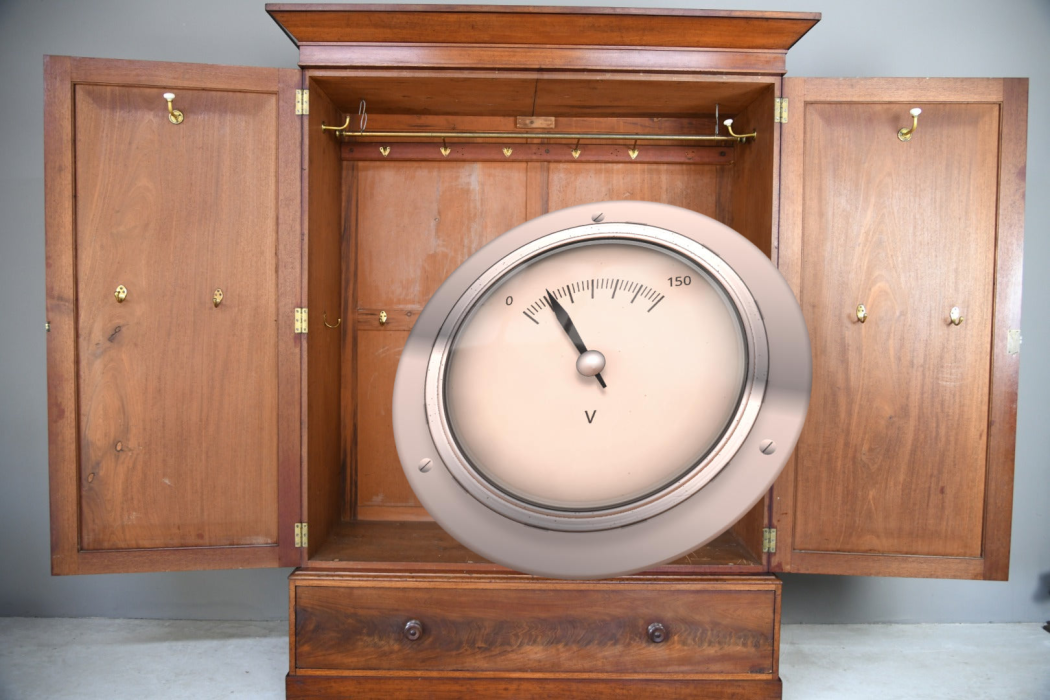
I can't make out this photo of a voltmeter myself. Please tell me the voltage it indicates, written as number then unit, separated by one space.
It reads 30 V
